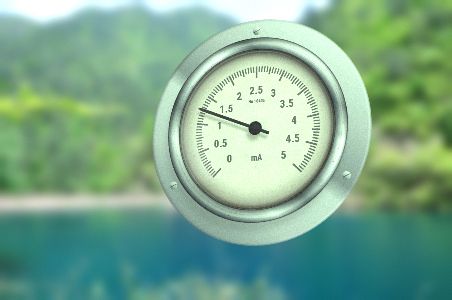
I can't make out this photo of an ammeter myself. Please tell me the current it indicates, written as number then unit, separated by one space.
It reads 1.25 mA
